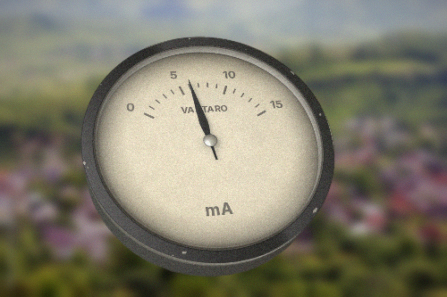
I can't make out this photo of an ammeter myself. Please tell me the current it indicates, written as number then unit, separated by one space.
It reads 6 mA
